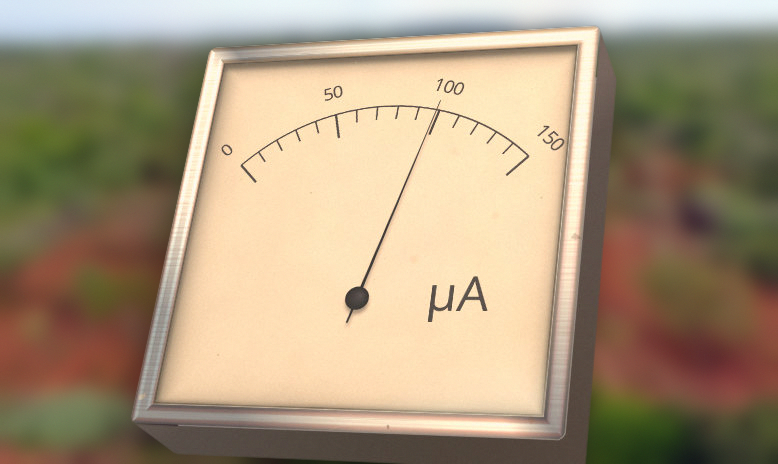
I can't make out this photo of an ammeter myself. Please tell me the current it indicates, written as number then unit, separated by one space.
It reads 100 µA
